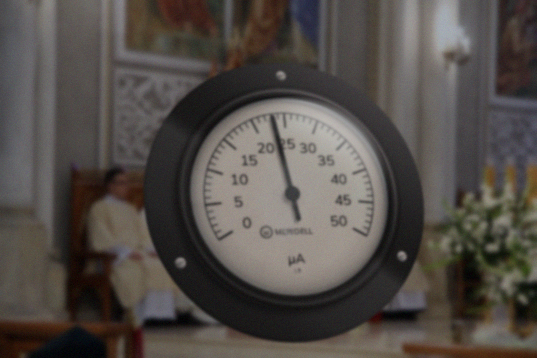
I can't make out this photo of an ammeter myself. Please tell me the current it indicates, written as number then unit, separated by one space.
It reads 23 µA
